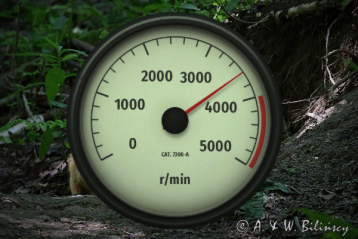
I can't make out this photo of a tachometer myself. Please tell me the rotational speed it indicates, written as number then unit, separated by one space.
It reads 3600 rpm
